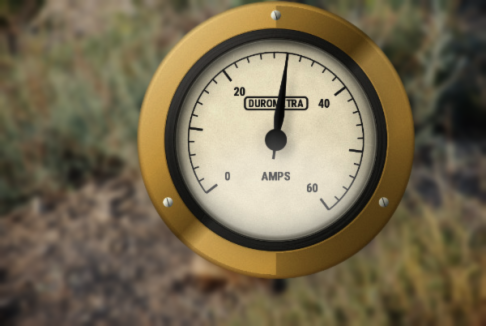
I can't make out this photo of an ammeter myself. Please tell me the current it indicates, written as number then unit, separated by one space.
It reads 30 A
